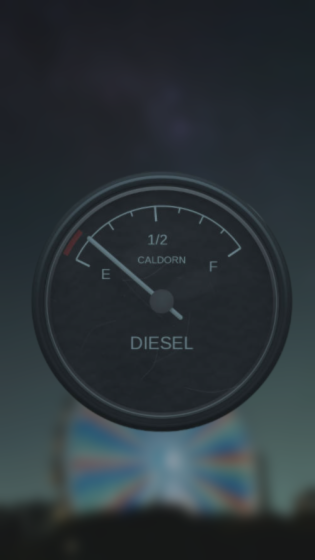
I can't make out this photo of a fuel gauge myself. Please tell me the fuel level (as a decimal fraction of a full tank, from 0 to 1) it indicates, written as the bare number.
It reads 0.125
